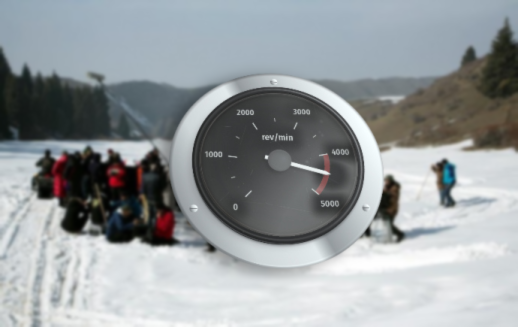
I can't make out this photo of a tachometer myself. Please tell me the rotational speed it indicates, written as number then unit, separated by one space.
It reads 4500 rpm
